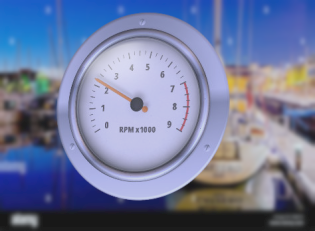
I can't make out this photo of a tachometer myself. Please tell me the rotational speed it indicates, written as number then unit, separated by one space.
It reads 2250 rpm
